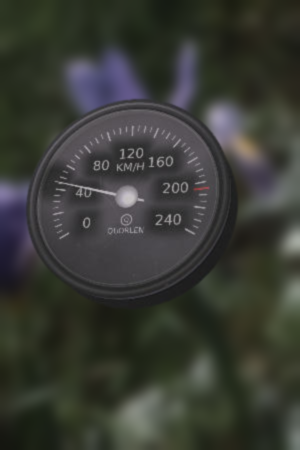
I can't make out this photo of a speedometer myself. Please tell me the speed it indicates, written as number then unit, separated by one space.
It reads 45 km/h
